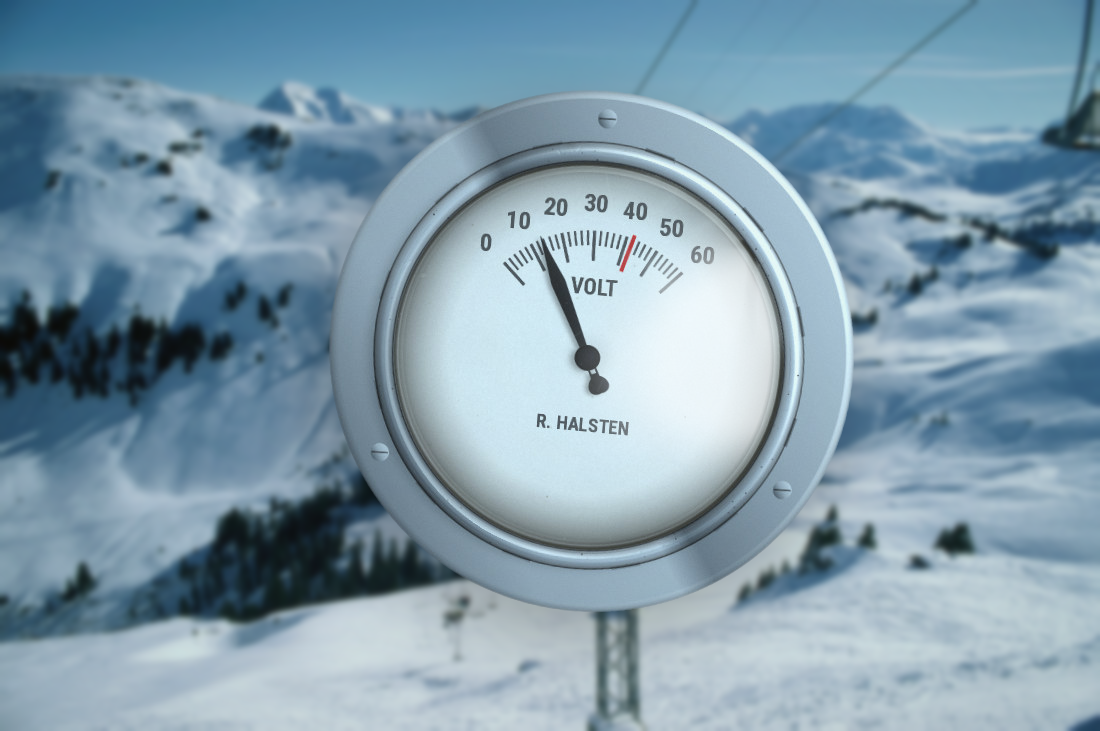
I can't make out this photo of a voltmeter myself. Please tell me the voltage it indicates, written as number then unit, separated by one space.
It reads 14 V
